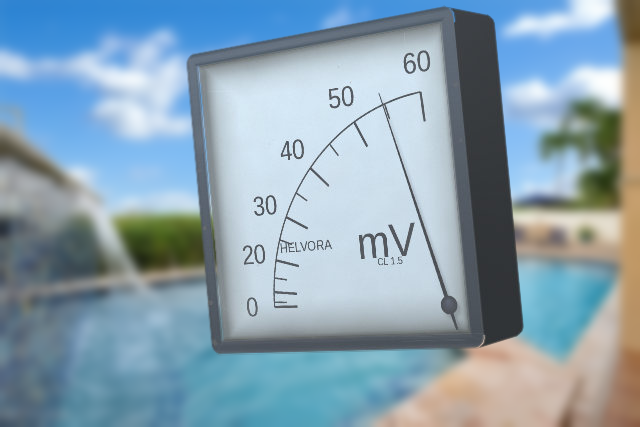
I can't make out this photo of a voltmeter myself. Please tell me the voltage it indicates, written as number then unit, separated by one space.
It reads 55 mV
